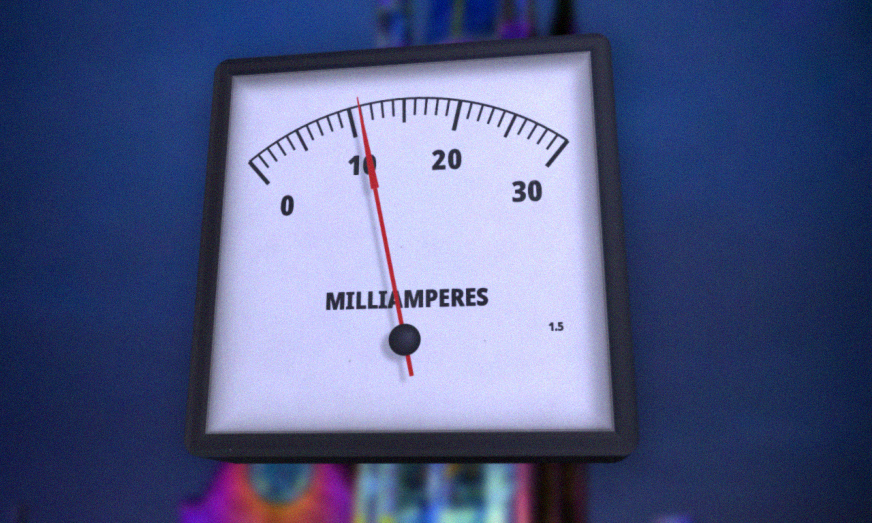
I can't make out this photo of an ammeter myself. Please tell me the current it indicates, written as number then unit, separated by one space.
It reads 11 mA
